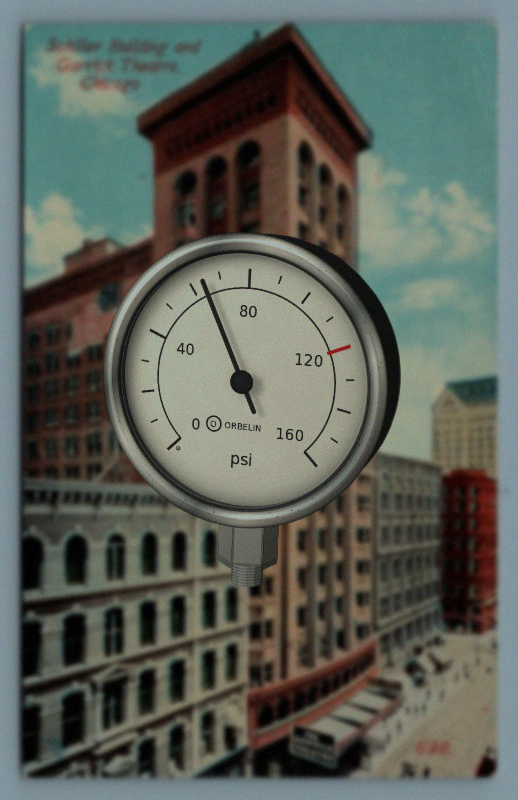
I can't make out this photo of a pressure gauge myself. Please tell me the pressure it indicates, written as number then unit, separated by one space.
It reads 65 psi
